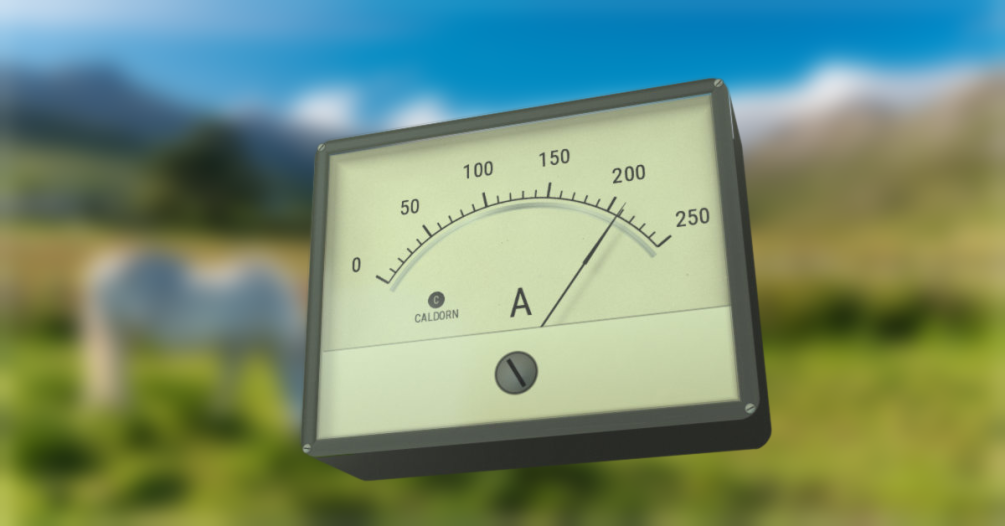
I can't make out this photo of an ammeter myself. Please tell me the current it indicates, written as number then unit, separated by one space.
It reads 210 A
